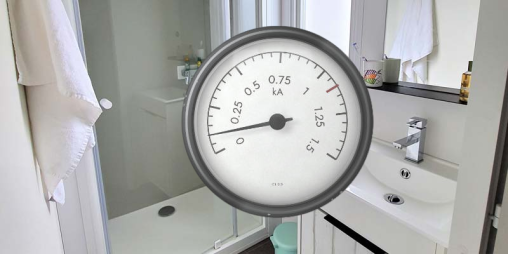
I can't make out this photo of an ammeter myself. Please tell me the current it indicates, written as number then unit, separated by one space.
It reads 0.1 kA
